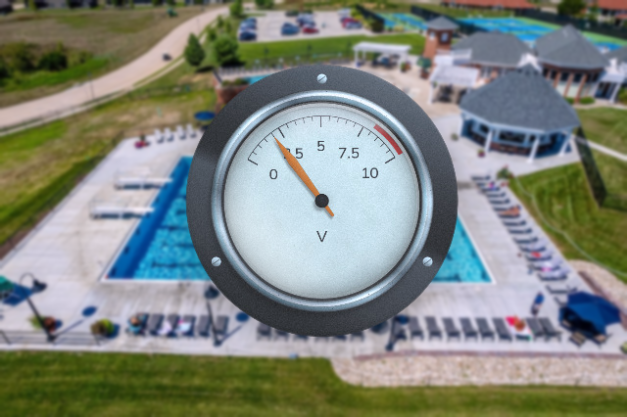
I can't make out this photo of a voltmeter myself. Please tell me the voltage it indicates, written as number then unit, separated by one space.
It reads 2 V
